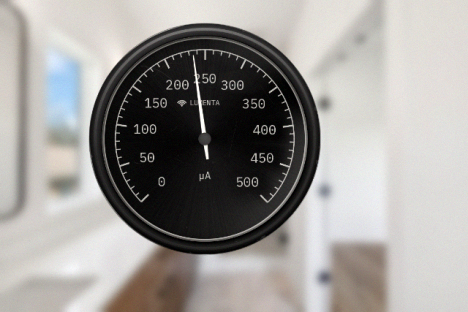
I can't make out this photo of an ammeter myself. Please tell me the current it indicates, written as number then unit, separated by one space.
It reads 235 µA
